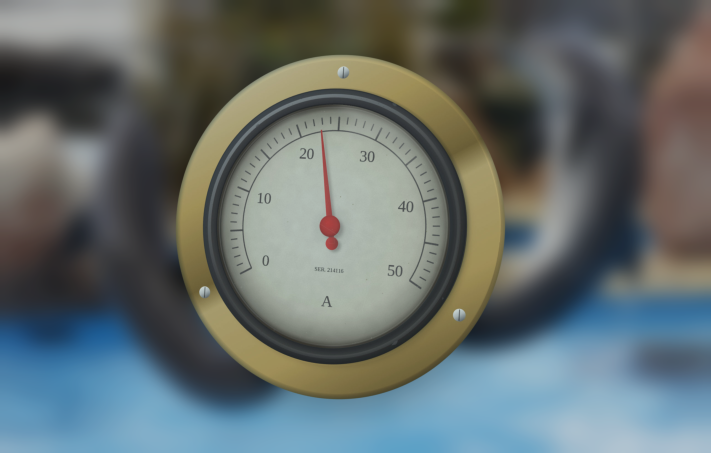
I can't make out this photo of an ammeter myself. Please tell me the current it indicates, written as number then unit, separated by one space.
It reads 23 A
